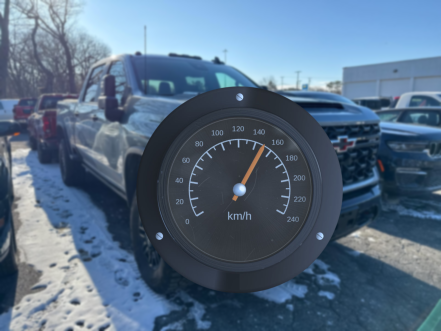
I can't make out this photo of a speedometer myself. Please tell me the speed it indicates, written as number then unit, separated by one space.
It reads 150 km/h
